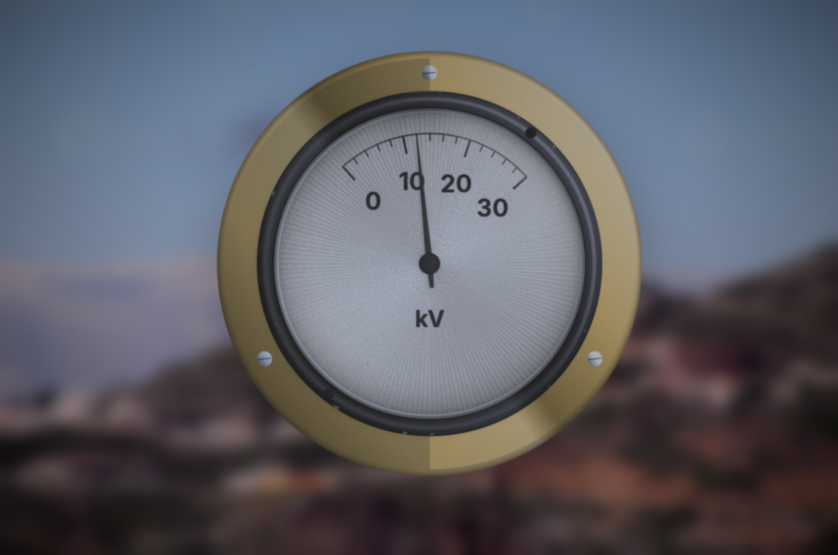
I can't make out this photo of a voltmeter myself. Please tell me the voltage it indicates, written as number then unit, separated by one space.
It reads 12 kV
